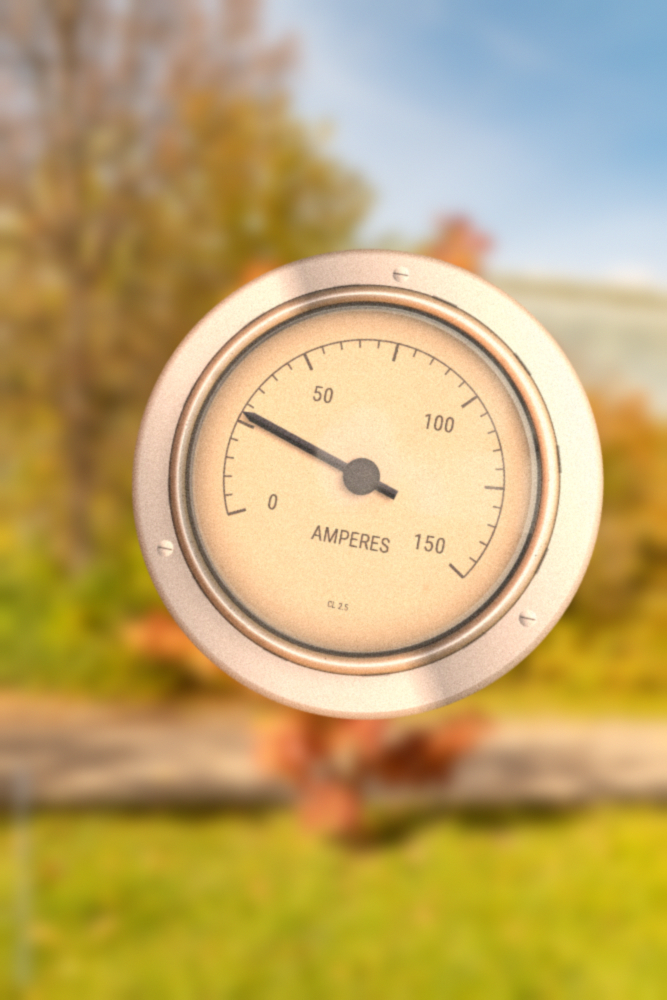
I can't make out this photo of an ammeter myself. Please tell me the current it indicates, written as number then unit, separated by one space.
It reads 27.5 A
